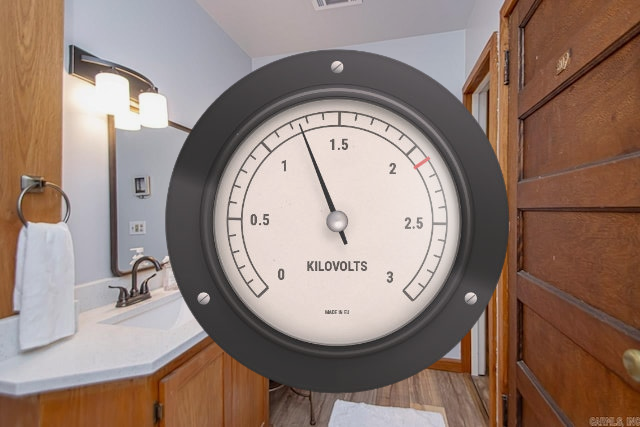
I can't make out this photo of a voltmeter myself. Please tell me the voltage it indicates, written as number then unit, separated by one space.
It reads 1.25 kV
